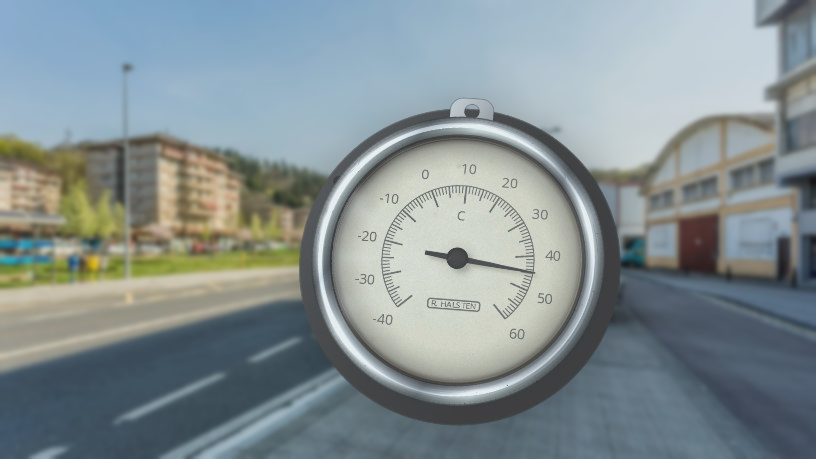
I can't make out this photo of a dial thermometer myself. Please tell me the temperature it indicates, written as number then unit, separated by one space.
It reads 45 °C
